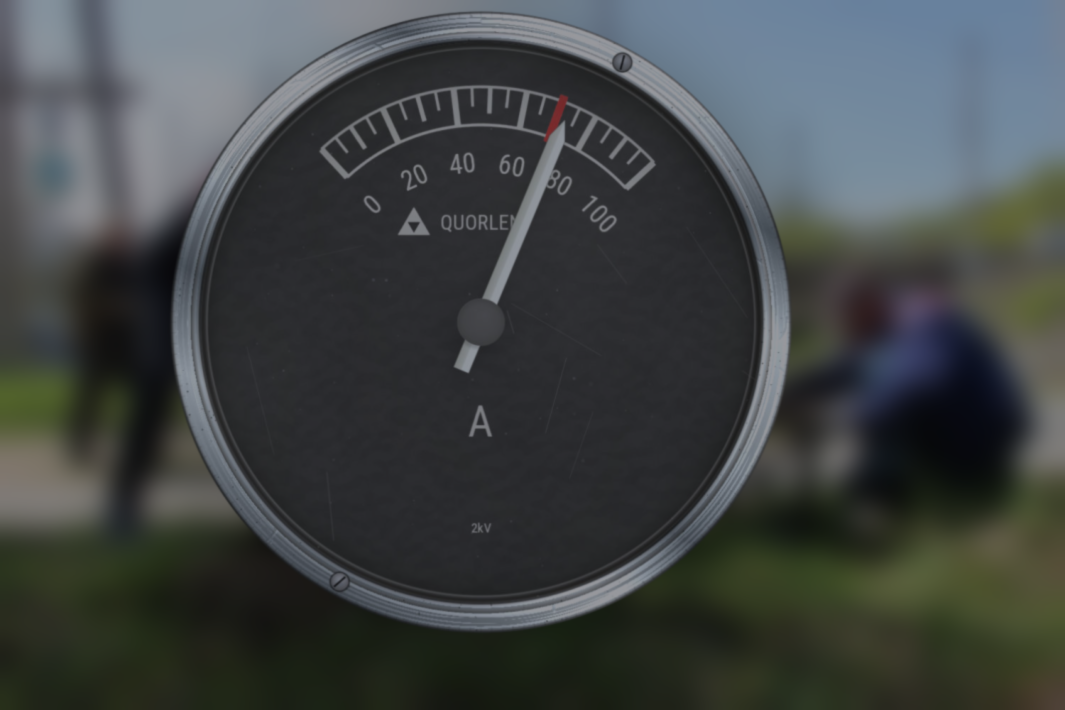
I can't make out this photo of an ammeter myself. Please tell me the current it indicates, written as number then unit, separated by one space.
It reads 72.5 A
